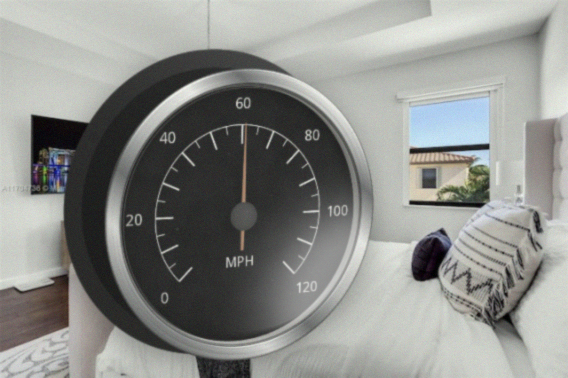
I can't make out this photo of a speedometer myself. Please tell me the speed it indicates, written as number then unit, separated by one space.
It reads 60 mph
